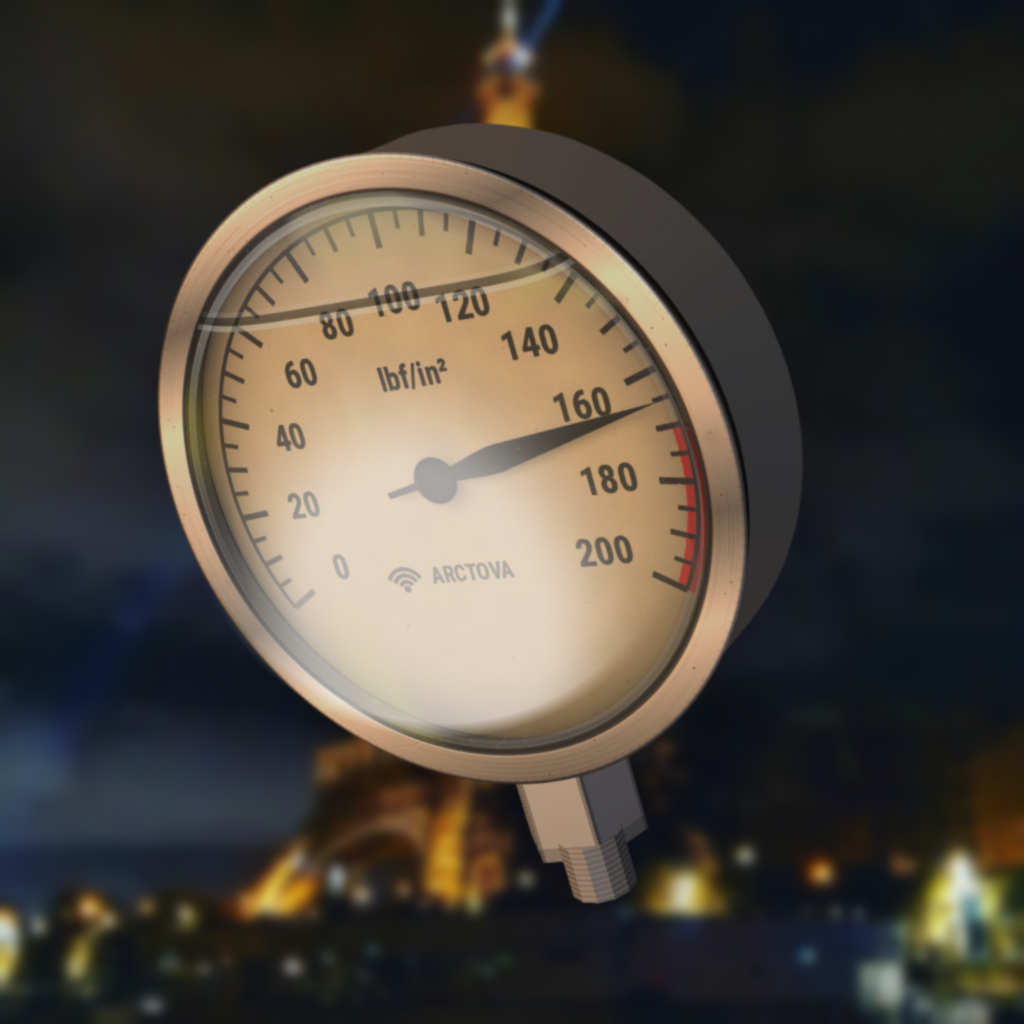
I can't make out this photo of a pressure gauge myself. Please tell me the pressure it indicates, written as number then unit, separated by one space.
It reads 165 psi
